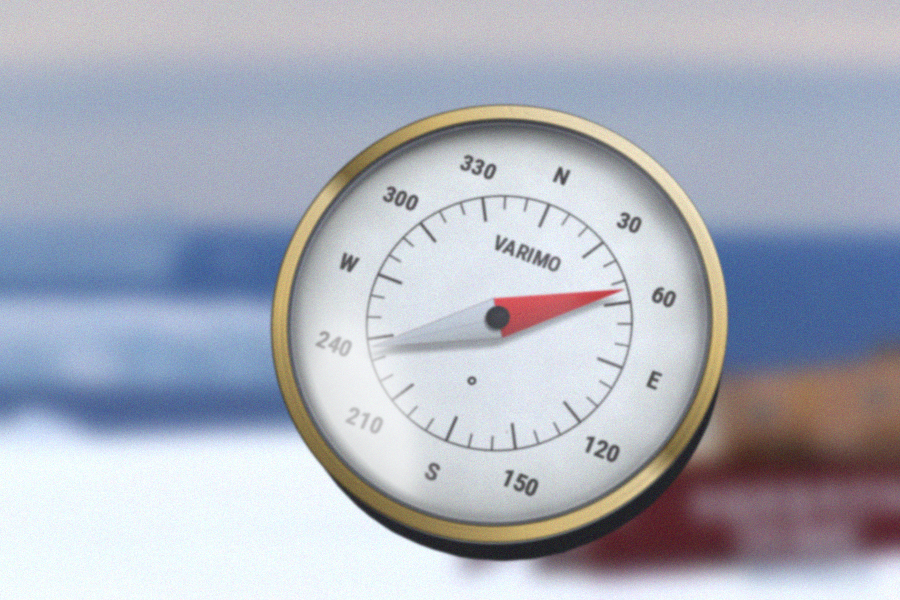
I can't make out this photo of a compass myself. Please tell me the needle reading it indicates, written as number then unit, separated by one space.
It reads 55 °
